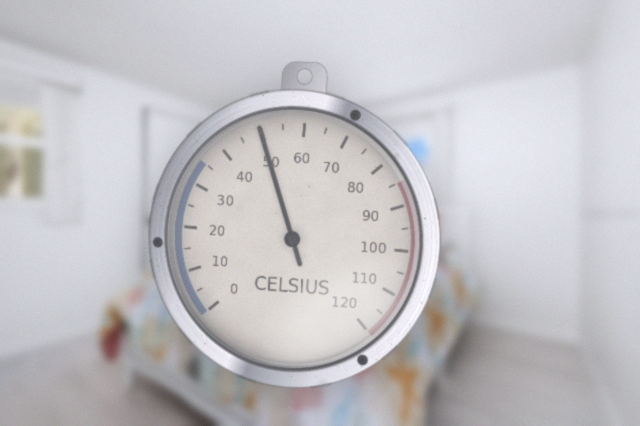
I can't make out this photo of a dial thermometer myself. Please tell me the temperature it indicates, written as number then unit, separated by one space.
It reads 50 °C
